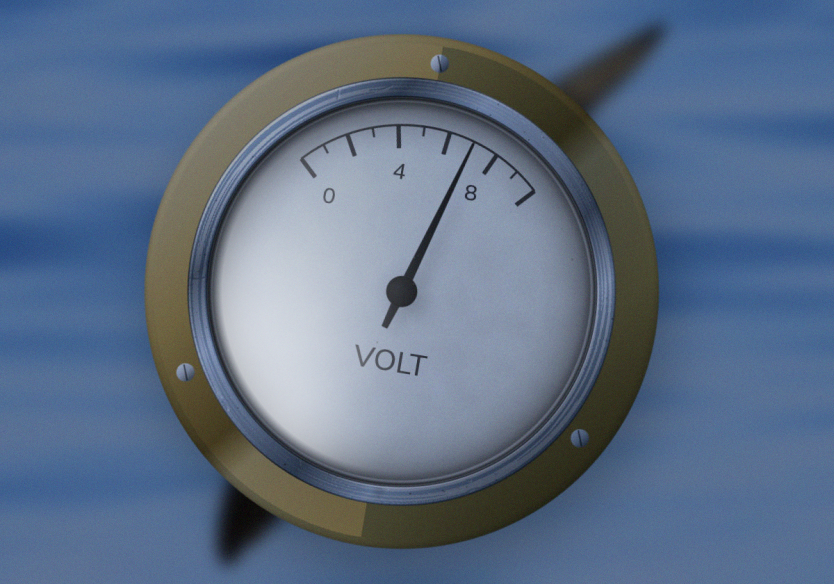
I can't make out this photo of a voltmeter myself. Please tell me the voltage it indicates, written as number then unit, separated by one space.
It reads 7 V
